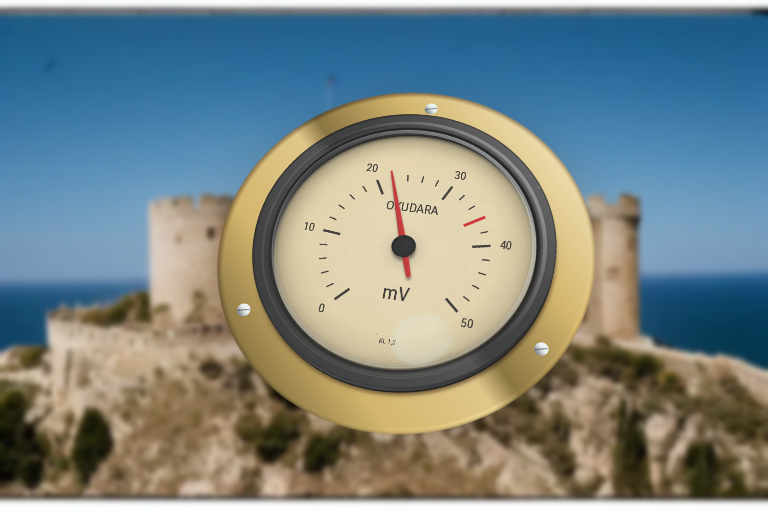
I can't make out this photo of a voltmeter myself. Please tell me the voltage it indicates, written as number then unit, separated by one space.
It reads 22 mV
